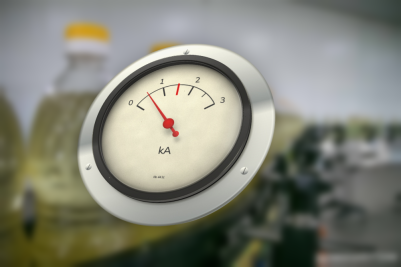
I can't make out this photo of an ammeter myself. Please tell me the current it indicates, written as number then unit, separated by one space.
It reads 0.5 kA
